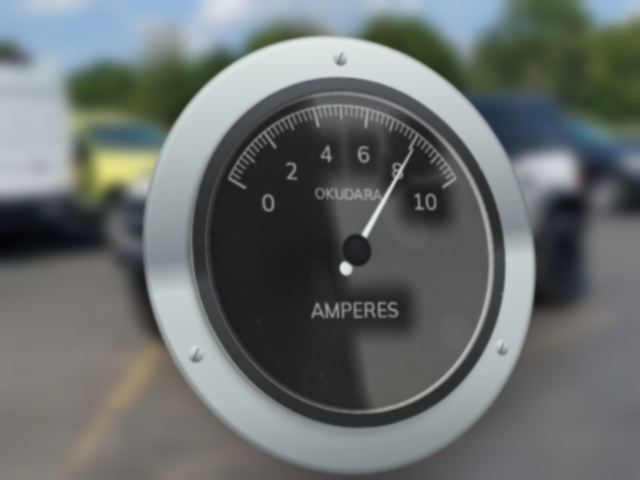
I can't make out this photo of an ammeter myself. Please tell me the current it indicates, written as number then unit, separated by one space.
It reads 8 A
